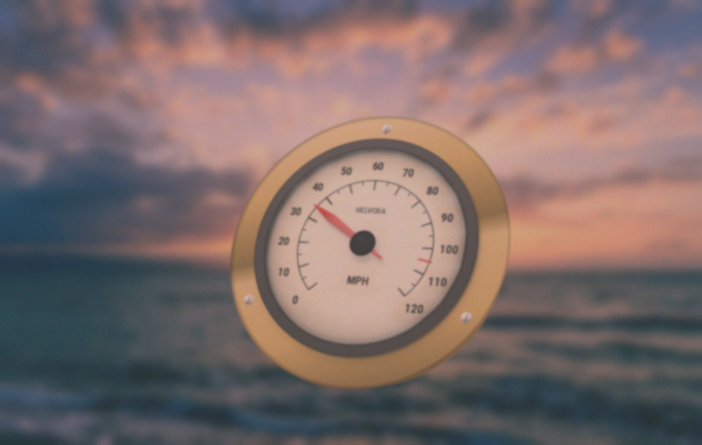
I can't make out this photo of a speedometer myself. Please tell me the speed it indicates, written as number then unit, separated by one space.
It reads 35 mph
